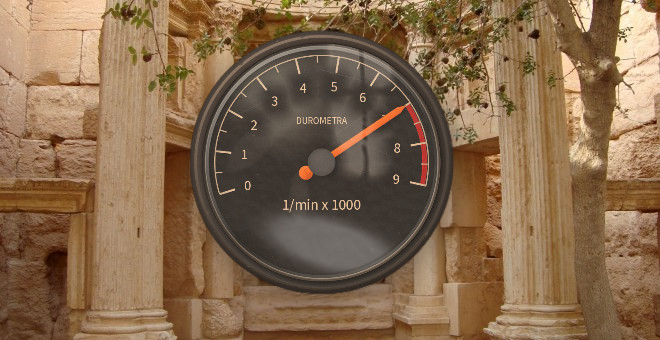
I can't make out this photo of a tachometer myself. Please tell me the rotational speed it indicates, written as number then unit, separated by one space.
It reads 7000 rpm
